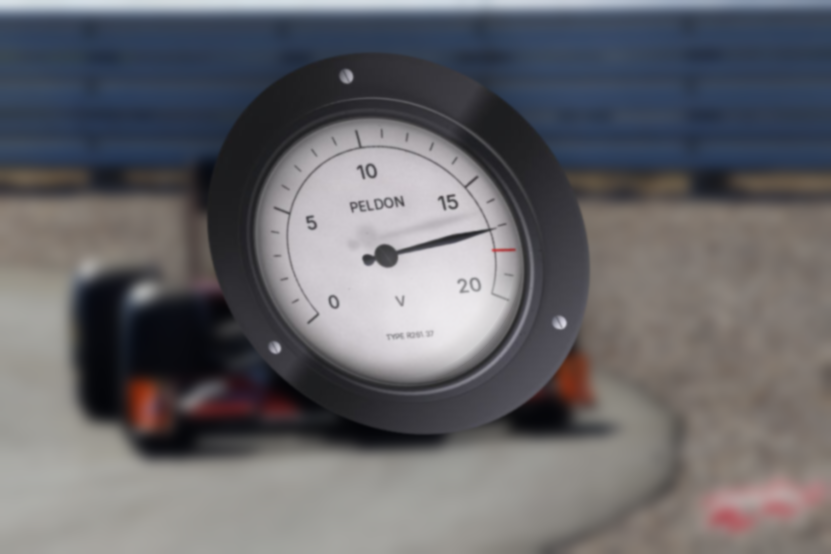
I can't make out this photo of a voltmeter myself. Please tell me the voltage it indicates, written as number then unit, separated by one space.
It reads 17 V
